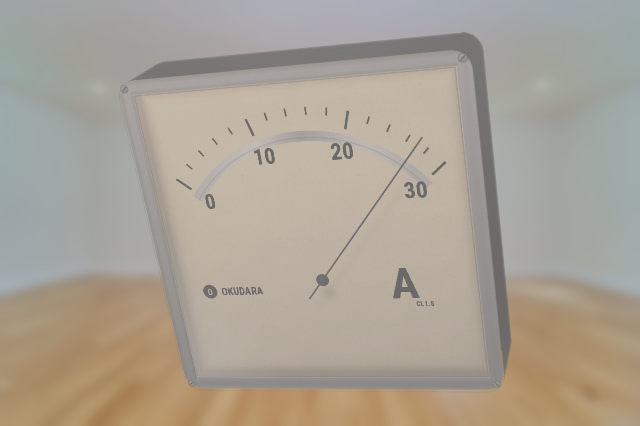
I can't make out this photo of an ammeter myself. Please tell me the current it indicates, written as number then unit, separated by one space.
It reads 27 A
